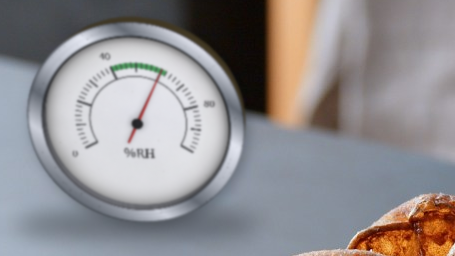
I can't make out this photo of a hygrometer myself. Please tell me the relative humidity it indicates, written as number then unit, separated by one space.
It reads 60 %
